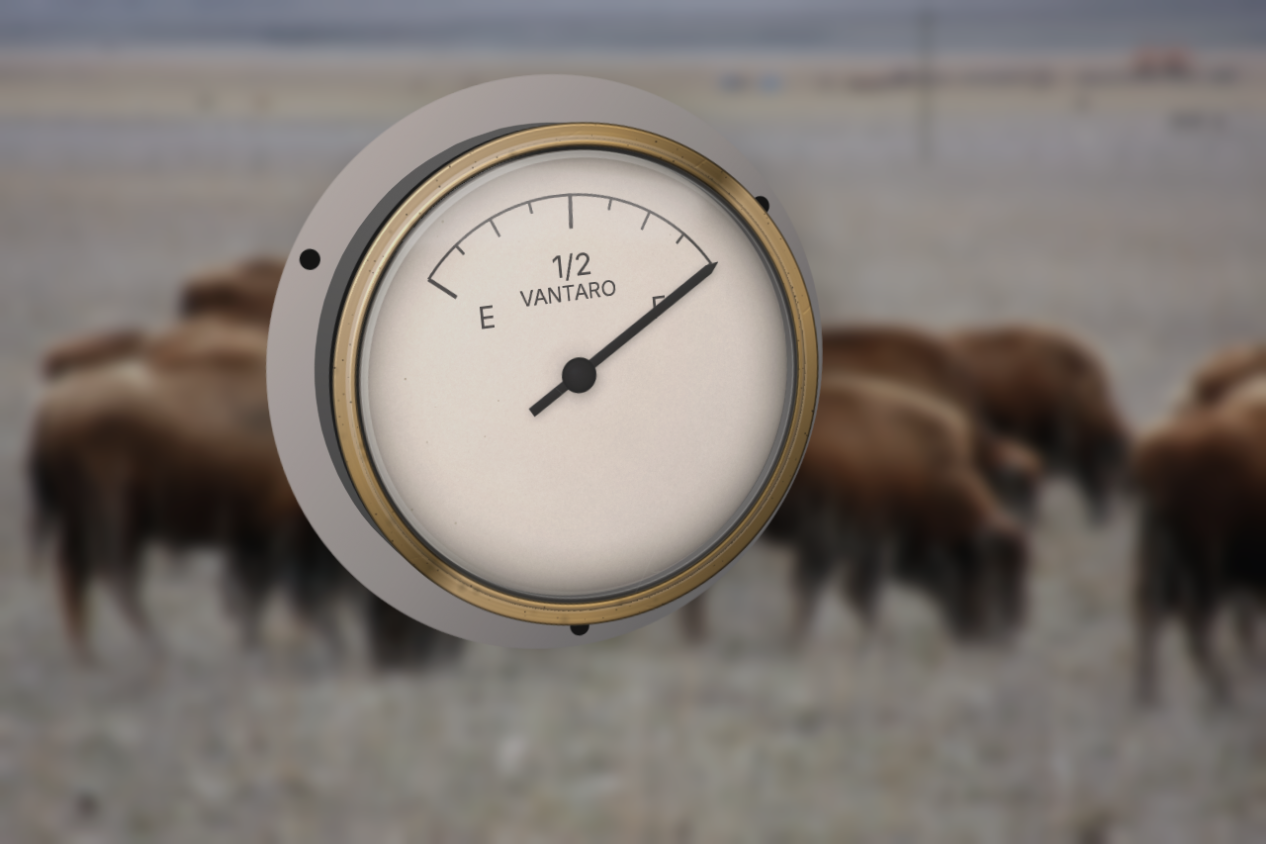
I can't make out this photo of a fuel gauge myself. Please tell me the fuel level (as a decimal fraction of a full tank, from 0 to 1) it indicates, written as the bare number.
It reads 1
